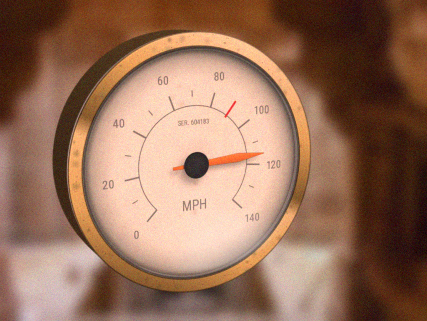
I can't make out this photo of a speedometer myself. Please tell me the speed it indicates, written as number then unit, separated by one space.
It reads 115 mph
